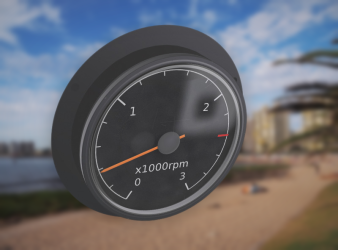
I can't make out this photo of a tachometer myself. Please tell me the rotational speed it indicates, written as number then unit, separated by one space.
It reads 400 rpm
